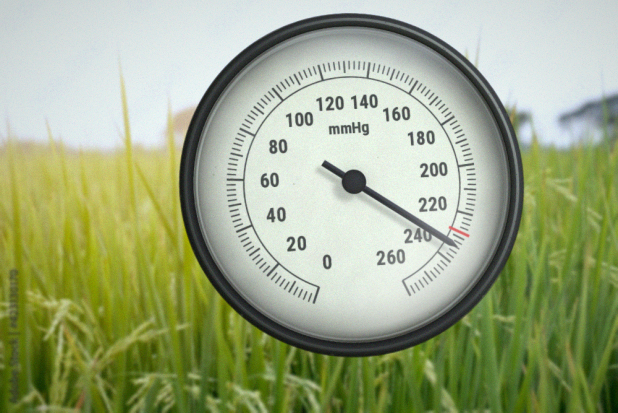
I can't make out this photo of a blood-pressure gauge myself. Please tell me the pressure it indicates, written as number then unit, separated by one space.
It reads 234 mmHg
